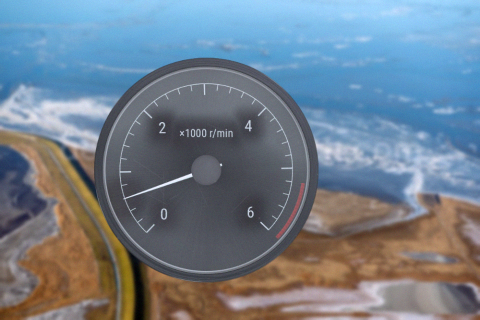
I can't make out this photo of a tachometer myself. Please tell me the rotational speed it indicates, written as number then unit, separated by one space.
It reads 600 rpm
